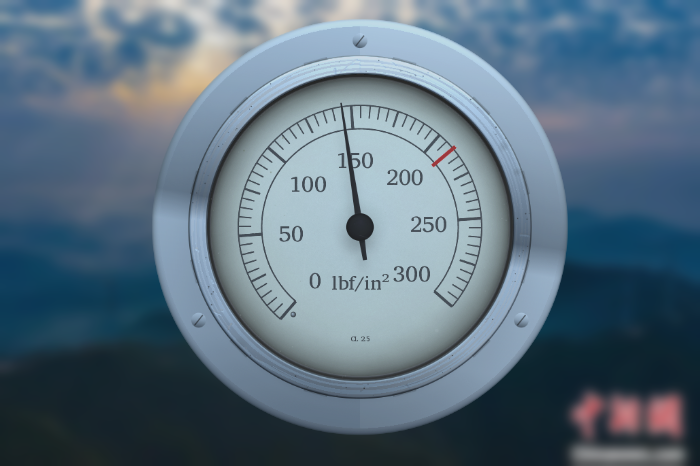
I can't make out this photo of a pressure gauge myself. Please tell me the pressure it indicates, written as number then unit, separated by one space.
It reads 145 psi
